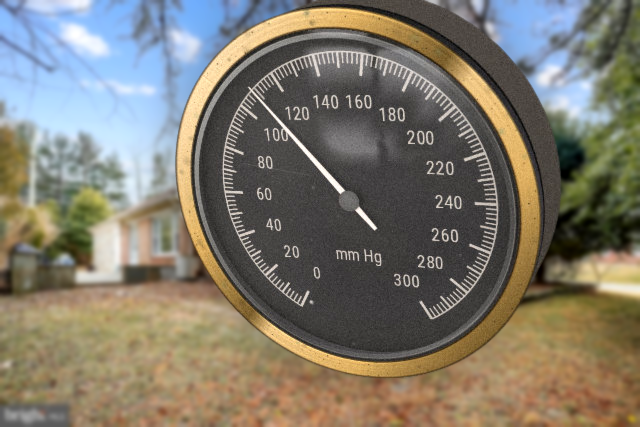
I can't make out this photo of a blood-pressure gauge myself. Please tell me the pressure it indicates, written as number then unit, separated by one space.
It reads 110 mmHg
